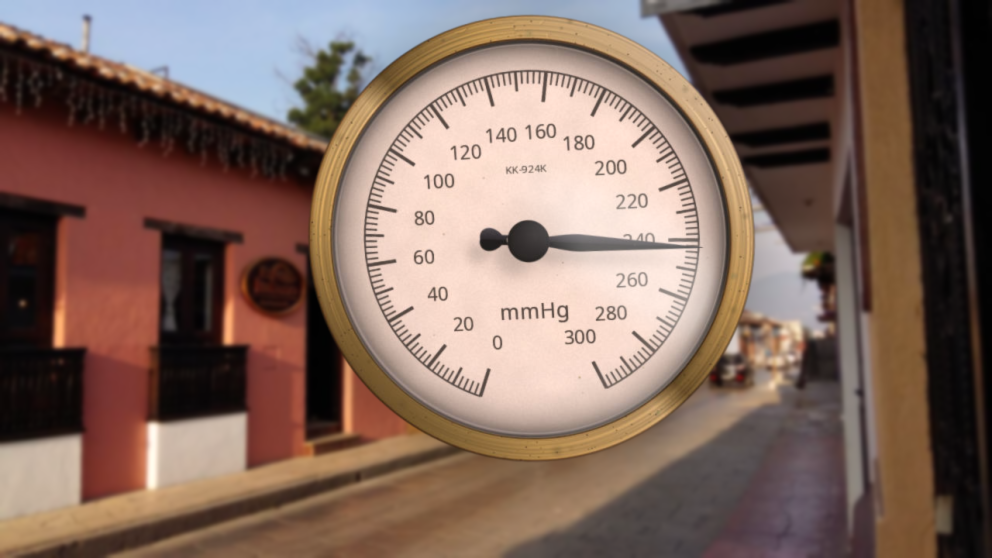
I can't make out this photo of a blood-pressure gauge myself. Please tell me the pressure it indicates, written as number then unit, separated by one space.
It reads 242 mmHg
